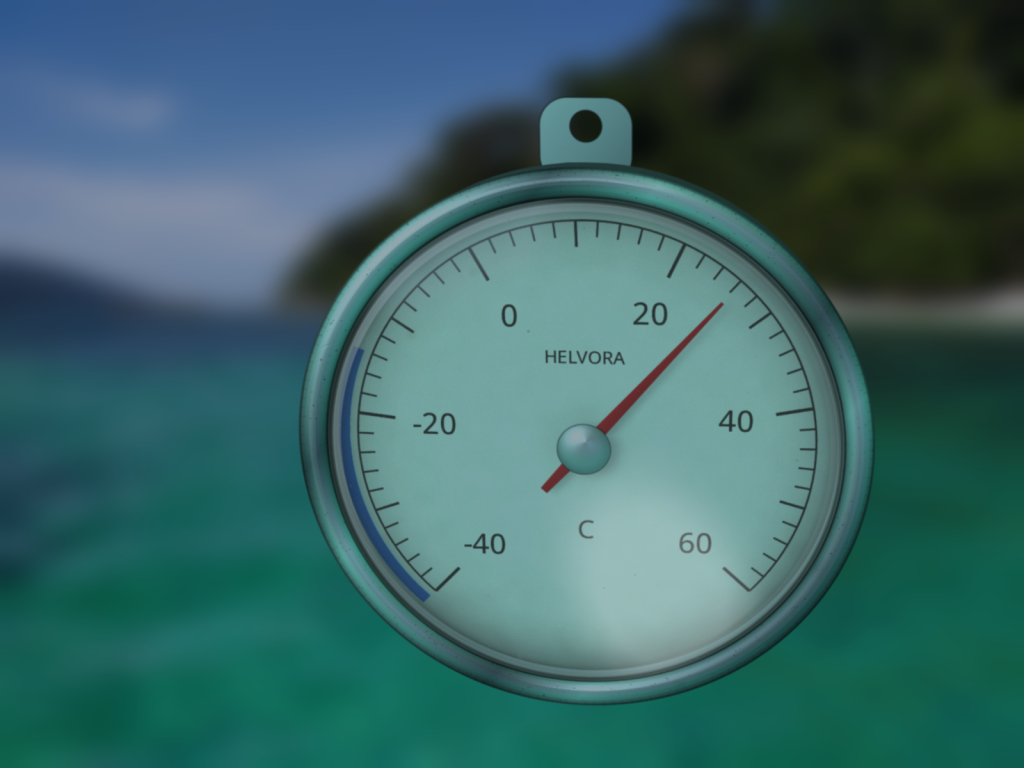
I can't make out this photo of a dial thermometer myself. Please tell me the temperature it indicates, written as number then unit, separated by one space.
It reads 26 °C
